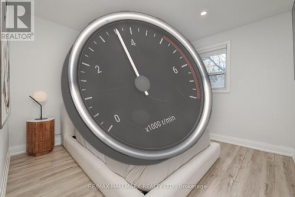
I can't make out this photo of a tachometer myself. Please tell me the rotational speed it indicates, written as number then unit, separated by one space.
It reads 3500 rpm
